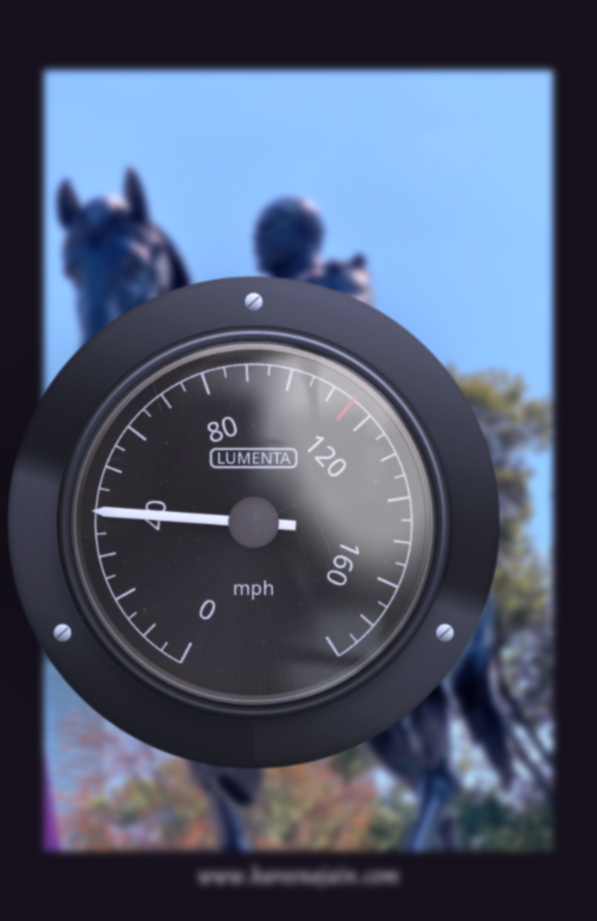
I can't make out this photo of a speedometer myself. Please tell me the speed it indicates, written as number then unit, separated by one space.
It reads 40 mph
